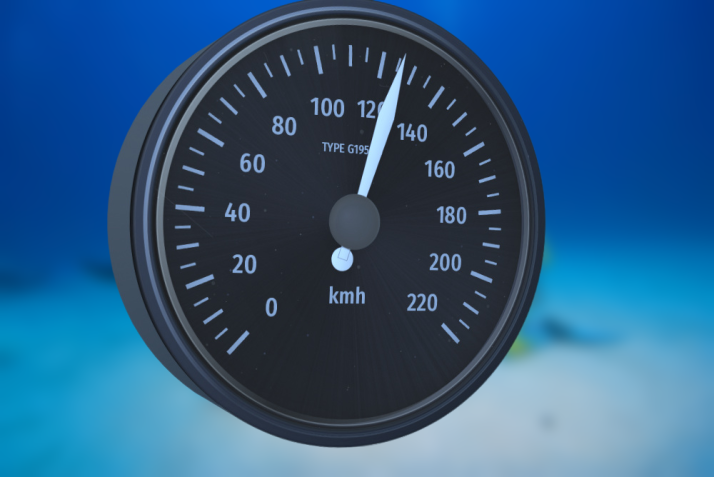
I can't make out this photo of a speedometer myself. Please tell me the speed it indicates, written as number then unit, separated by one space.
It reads 125 km/h
